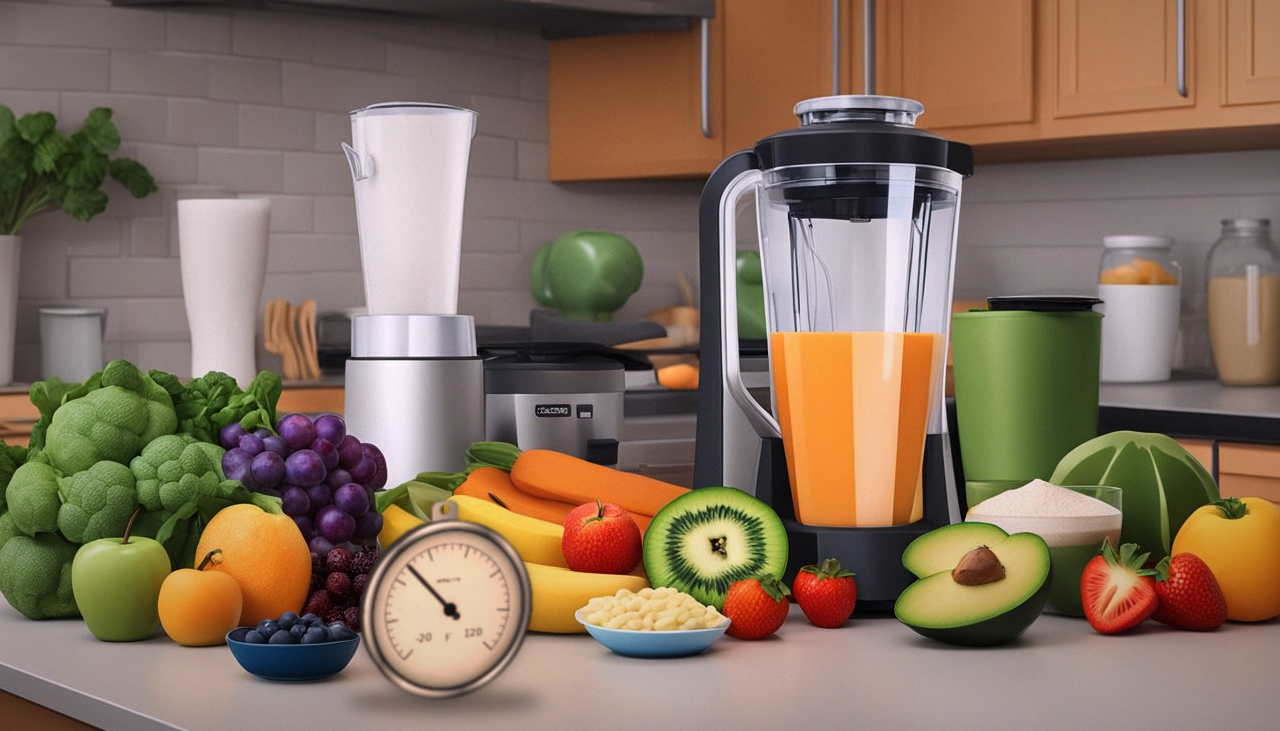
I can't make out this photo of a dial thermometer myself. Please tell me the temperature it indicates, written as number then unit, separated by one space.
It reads 28 °F
